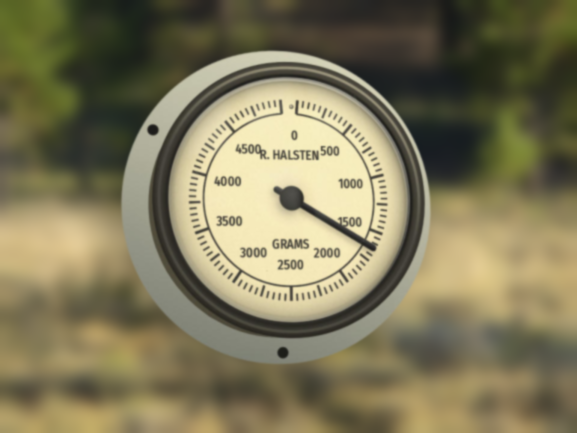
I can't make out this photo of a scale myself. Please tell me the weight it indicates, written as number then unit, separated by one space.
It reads 1650 g
